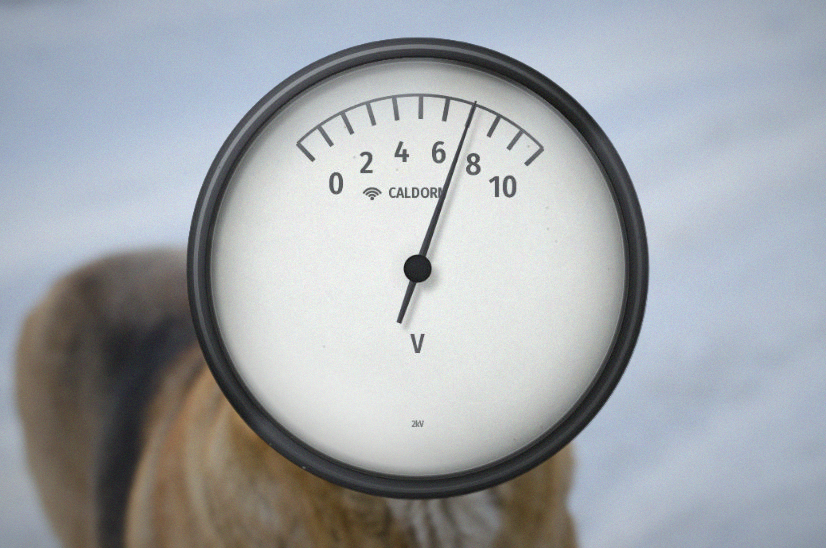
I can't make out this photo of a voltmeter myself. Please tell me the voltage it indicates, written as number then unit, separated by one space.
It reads 7 V
